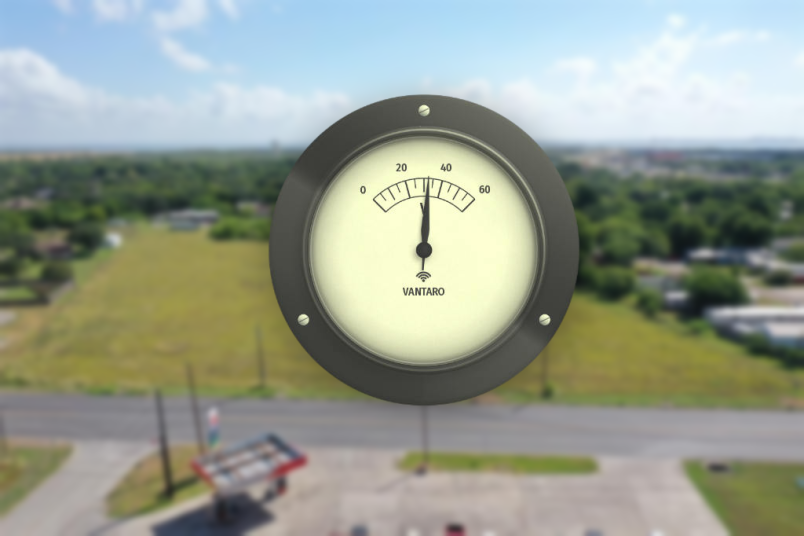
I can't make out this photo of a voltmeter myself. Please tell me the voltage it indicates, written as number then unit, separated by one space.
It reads 32.5 V
